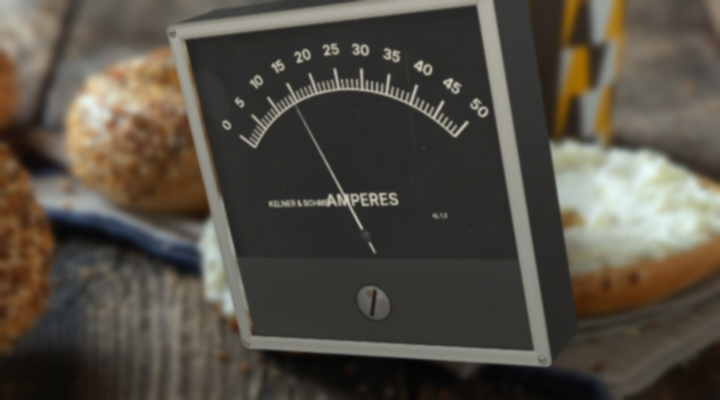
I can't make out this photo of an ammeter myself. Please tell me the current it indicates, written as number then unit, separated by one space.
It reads 15 A
